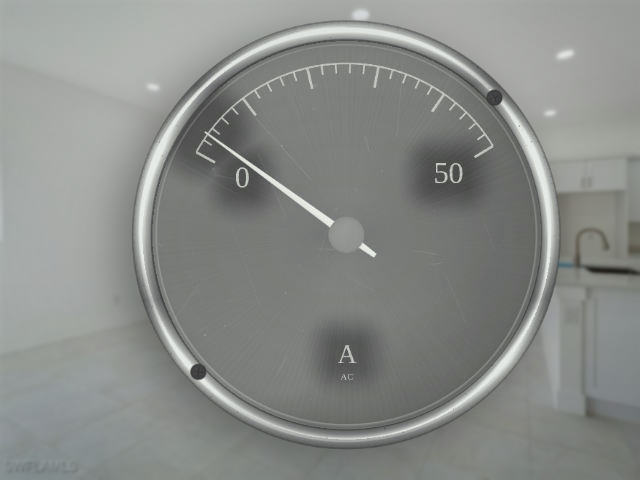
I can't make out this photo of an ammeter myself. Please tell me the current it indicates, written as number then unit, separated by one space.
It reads 3 A
